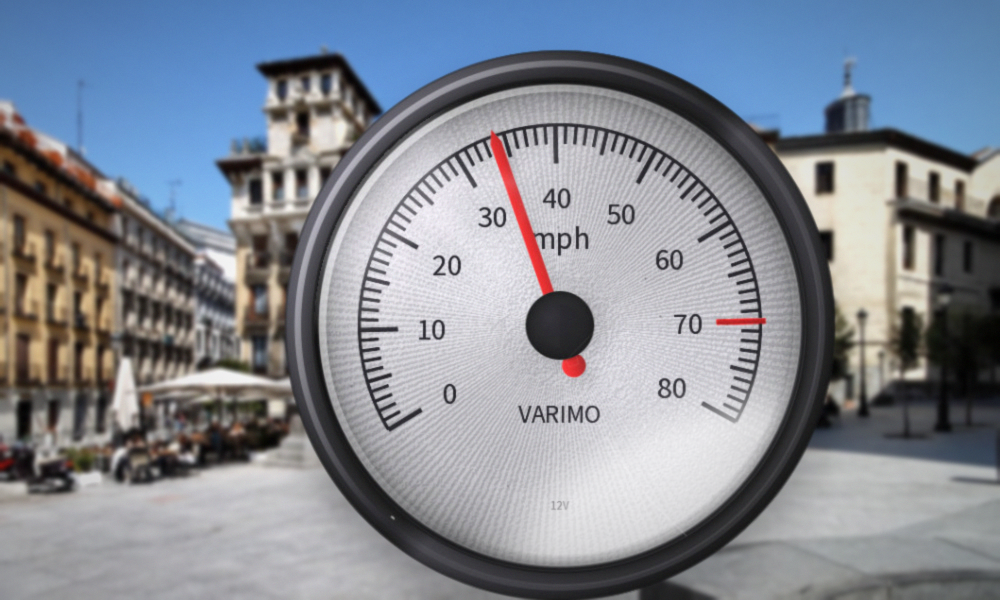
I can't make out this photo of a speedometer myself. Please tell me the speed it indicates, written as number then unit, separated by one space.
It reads 34 mph
